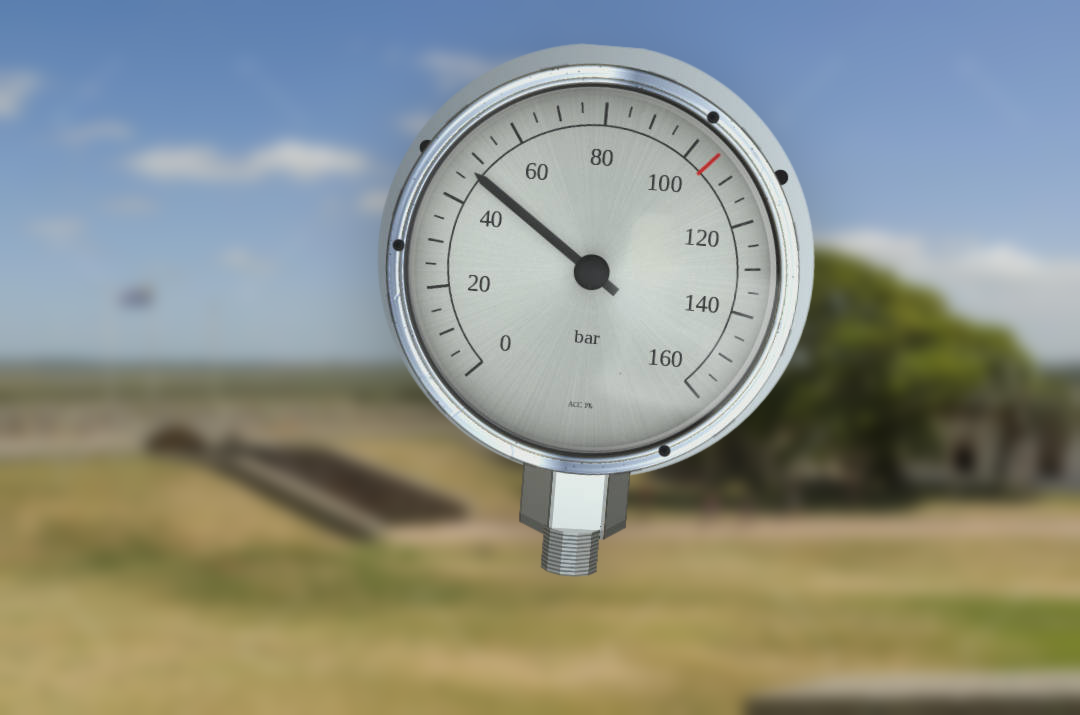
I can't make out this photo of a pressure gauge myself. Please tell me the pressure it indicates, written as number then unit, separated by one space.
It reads 47.5 bar
